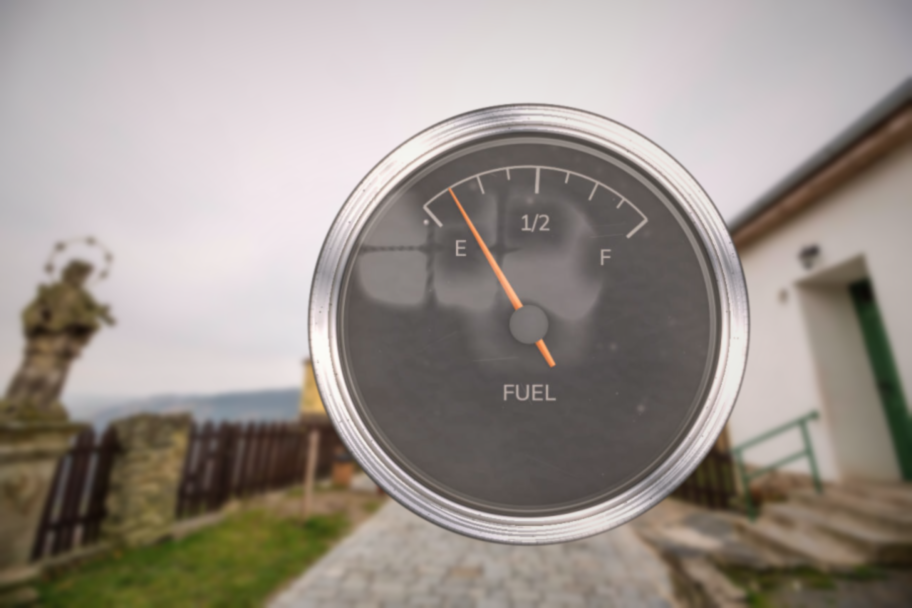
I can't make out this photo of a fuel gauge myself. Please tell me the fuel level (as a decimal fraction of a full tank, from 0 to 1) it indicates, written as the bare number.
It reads 0.125
